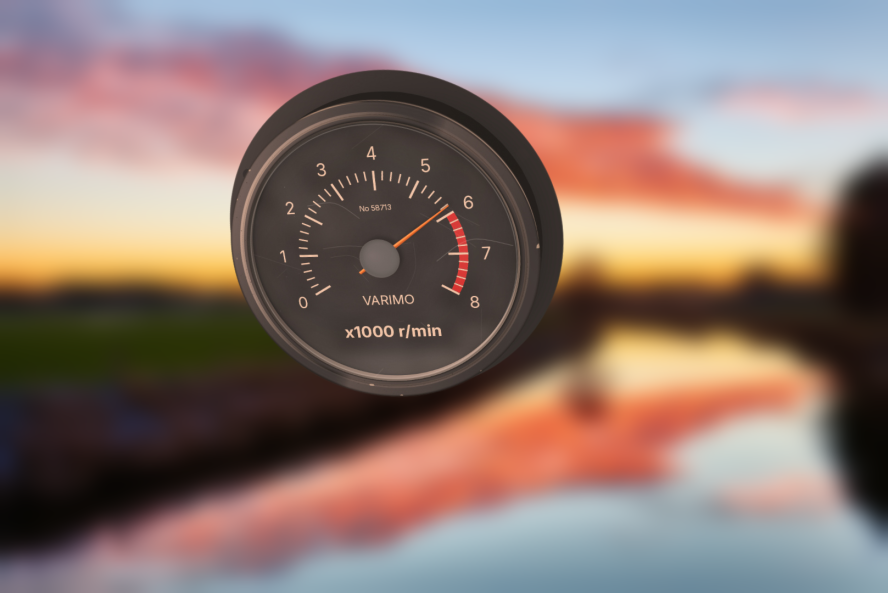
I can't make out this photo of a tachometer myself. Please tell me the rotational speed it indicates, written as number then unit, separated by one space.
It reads 5800 rpm
